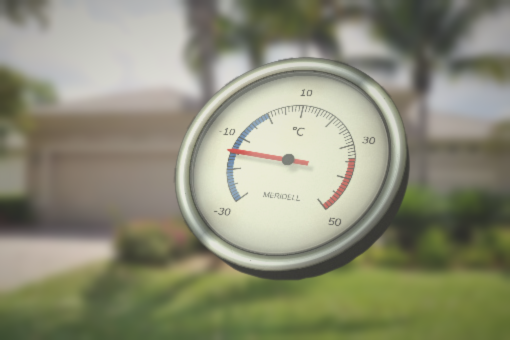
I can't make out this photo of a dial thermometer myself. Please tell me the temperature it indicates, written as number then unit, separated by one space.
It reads -15 °C
